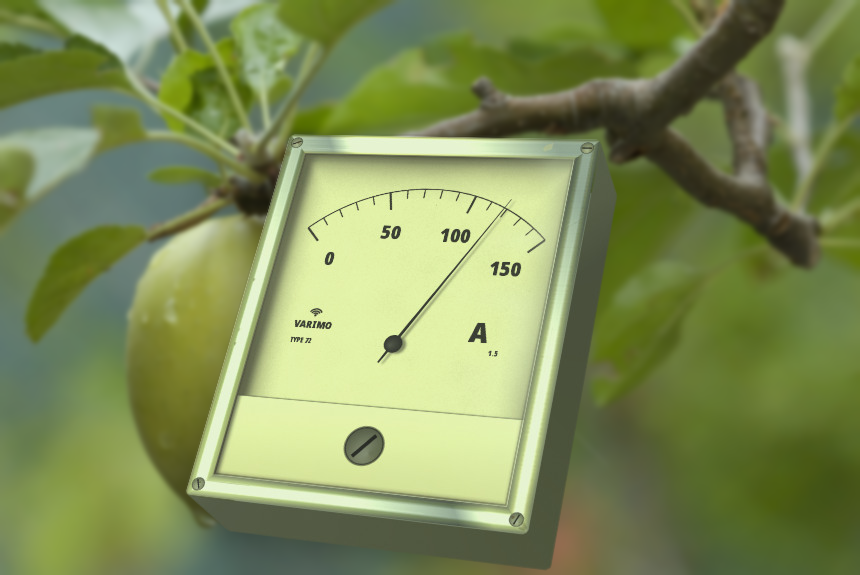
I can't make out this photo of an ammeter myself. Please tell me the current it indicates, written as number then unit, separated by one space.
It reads 120 A
